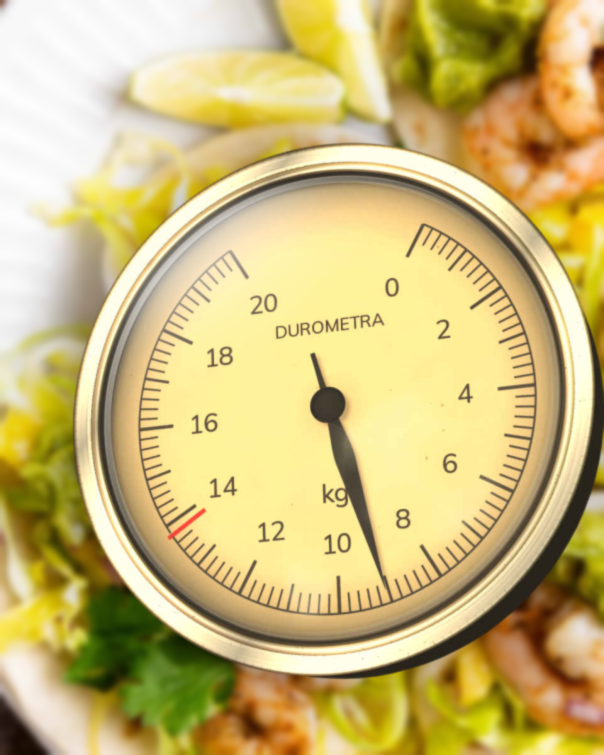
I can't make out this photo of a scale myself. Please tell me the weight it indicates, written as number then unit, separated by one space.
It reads 9 kg
